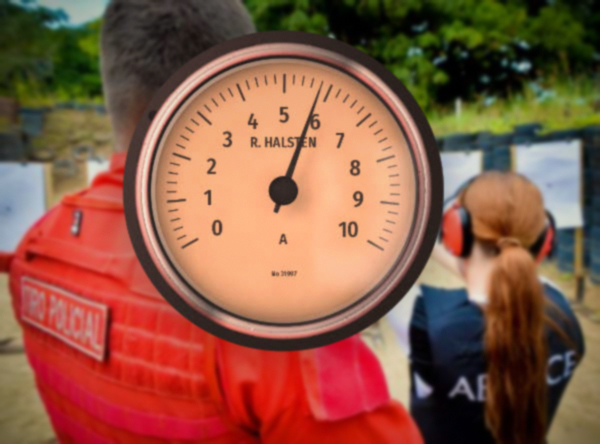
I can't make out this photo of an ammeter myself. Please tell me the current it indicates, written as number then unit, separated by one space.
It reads 5.8 A
